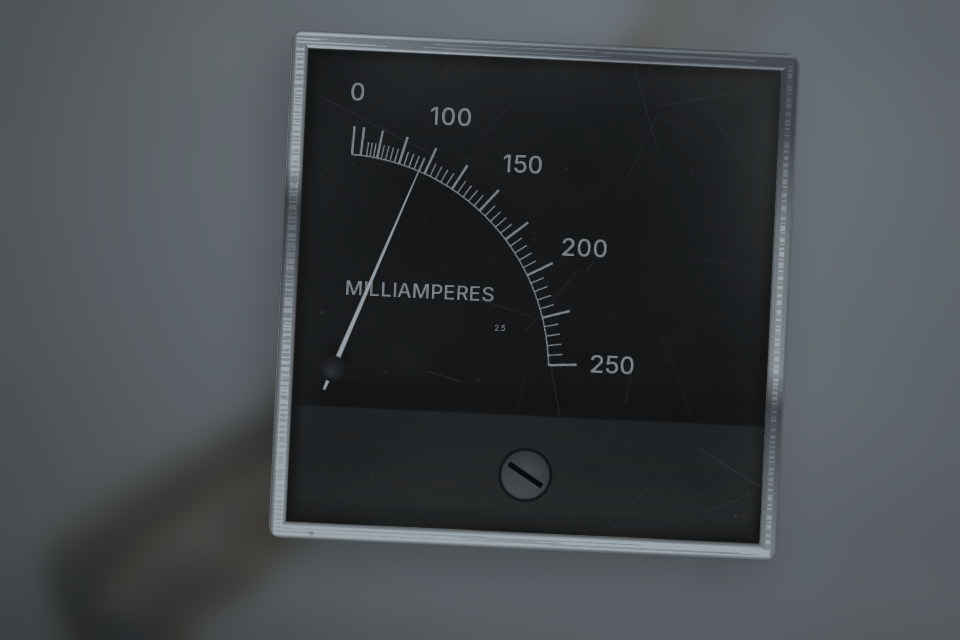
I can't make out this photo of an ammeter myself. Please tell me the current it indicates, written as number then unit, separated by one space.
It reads 95 mA
